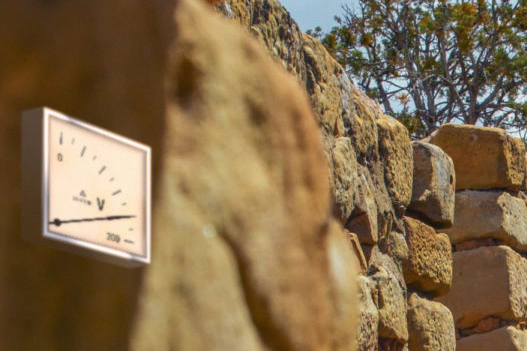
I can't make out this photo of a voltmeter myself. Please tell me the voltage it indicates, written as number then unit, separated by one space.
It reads 160 V
